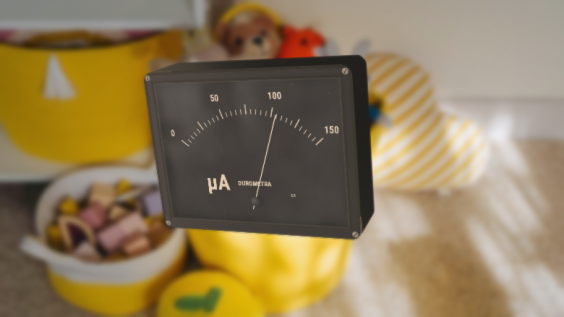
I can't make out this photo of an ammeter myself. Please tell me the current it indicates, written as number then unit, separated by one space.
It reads 105 µA
